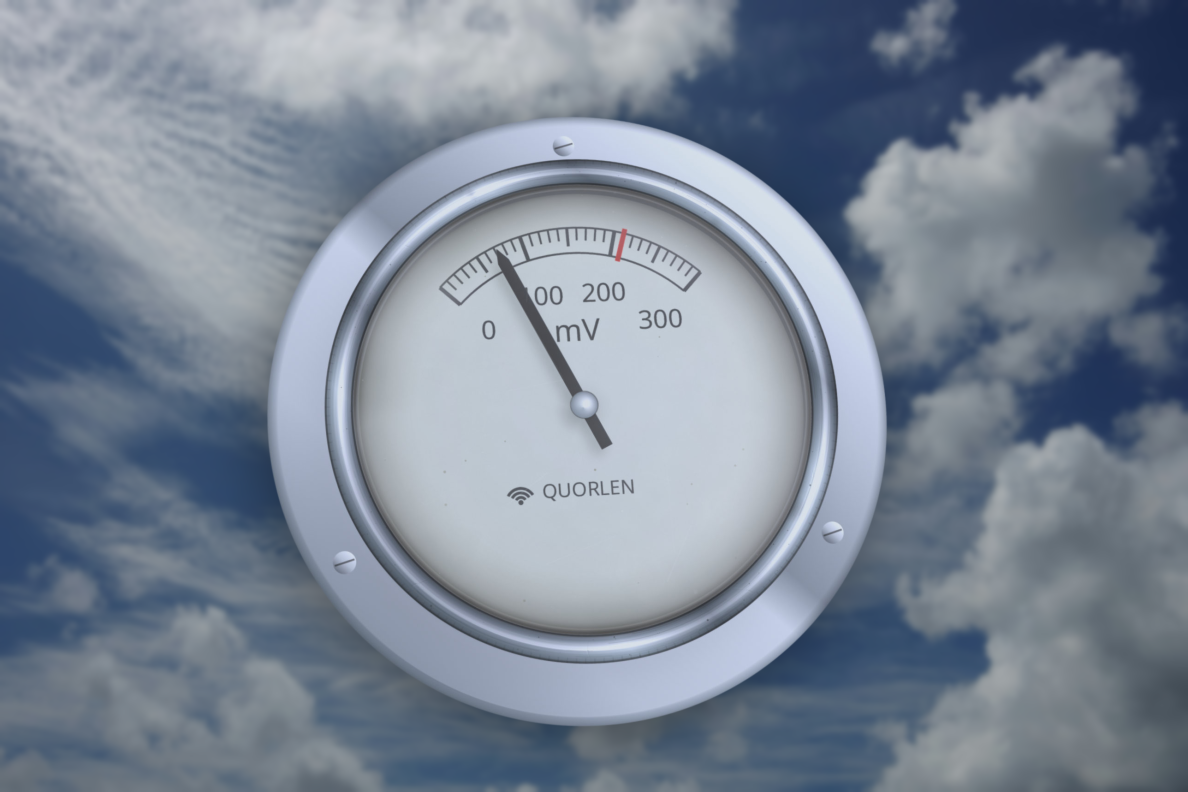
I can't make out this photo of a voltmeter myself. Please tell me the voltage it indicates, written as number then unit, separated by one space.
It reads 70 mV
